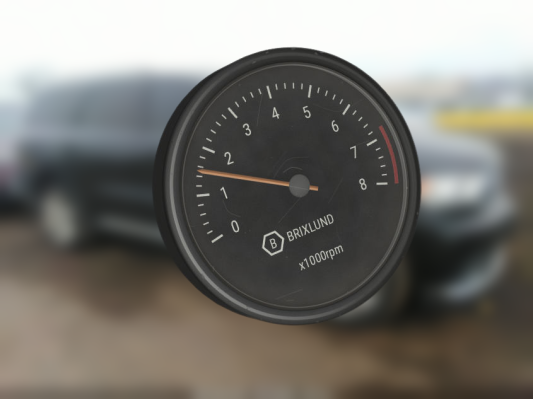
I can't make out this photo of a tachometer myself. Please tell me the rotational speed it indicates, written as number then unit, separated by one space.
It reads 1500 rpm
